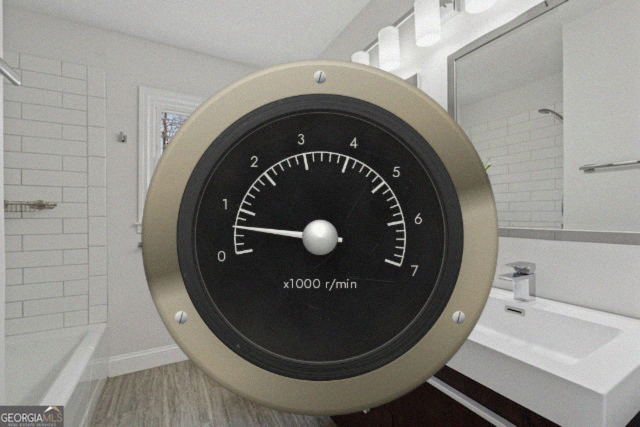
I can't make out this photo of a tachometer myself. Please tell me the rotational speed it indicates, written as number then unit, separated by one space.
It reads 600 rpm
